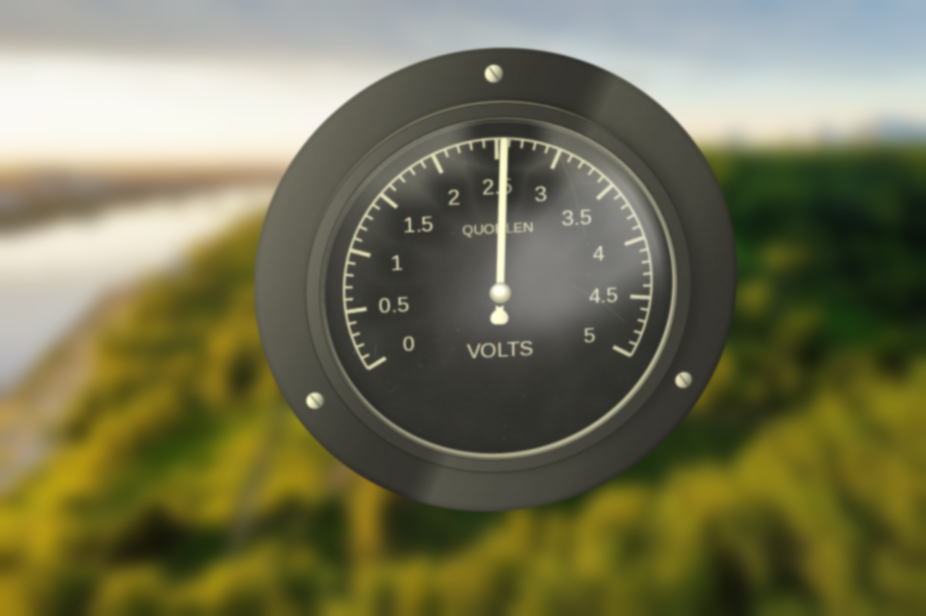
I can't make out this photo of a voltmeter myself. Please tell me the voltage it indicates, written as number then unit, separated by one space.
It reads 2.55 V
